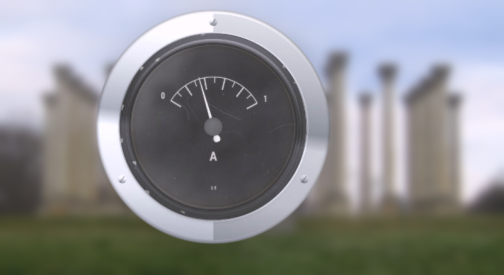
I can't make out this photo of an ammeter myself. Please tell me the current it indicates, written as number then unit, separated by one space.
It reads 0.35 A
